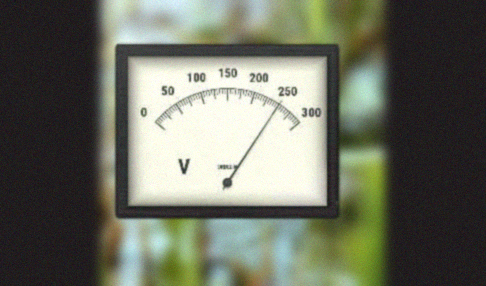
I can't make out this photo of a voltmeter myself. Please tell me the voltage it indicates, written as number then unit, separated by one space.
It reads 250 V
